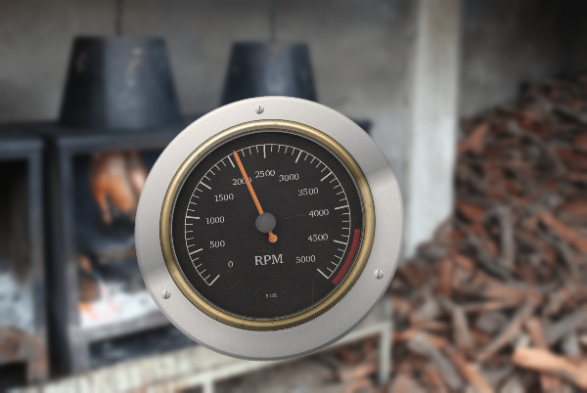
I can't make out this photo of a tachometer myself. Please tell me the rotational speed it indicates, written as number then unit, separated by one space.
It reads 2100 rpm
